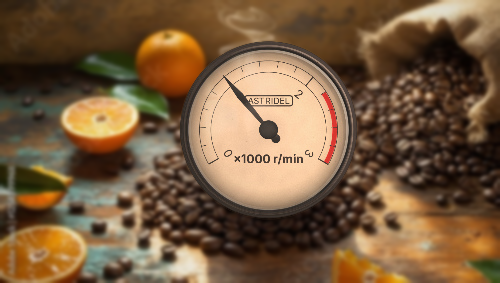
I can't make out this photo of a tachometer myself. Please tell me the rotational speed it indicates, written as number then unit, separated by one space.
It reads 1000 rpm
